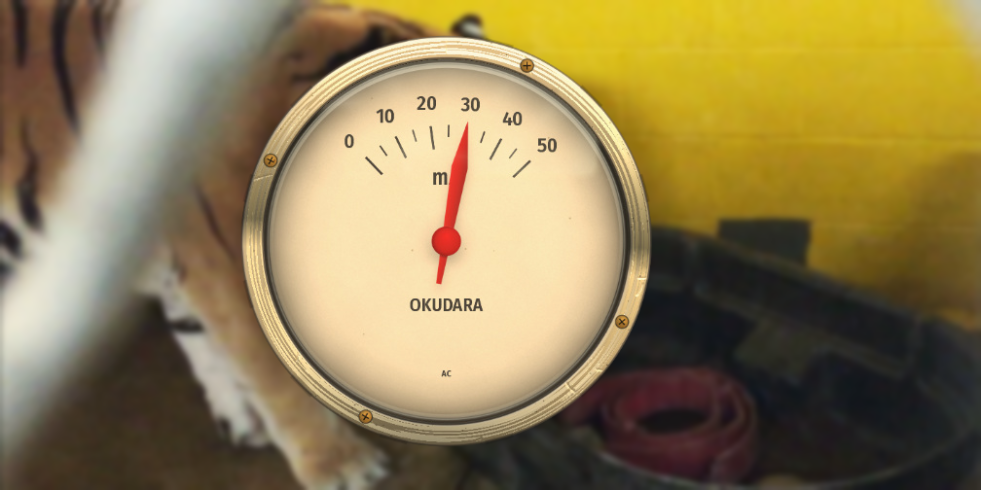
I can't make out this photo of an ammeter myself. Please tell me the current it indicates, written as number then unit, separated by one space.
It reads 30 mA
